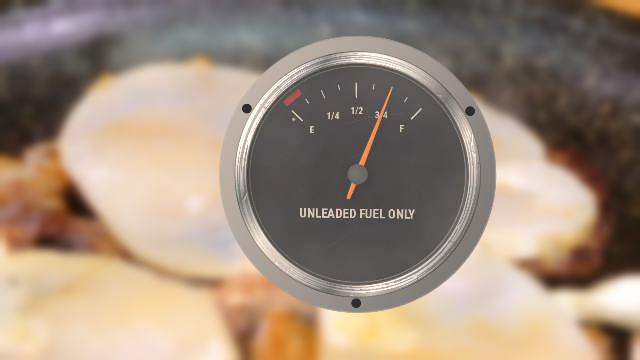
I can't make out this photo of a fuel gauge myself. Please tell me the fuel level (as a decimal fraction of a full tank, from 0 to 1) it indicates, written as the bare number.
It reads 0.75
